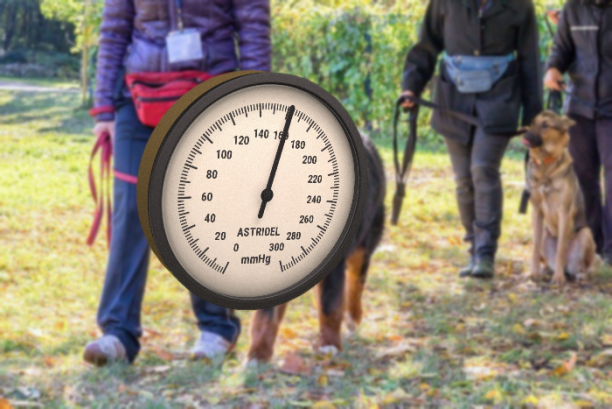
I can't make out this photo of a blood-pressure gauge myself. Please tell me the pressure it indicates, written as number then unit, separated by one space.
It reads 160 mmHg
